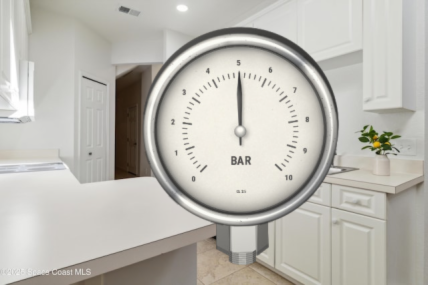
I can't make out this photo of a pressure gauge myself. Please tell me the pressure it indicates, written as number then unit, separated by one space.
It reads 5 bar
